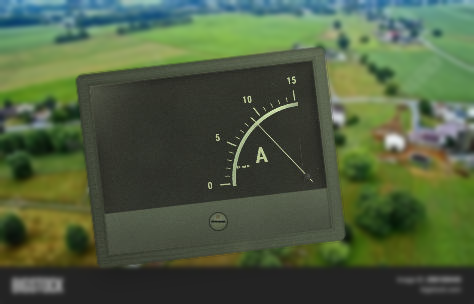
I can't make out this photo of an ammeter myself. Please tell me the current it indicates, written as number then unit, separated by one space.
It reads 9 A
